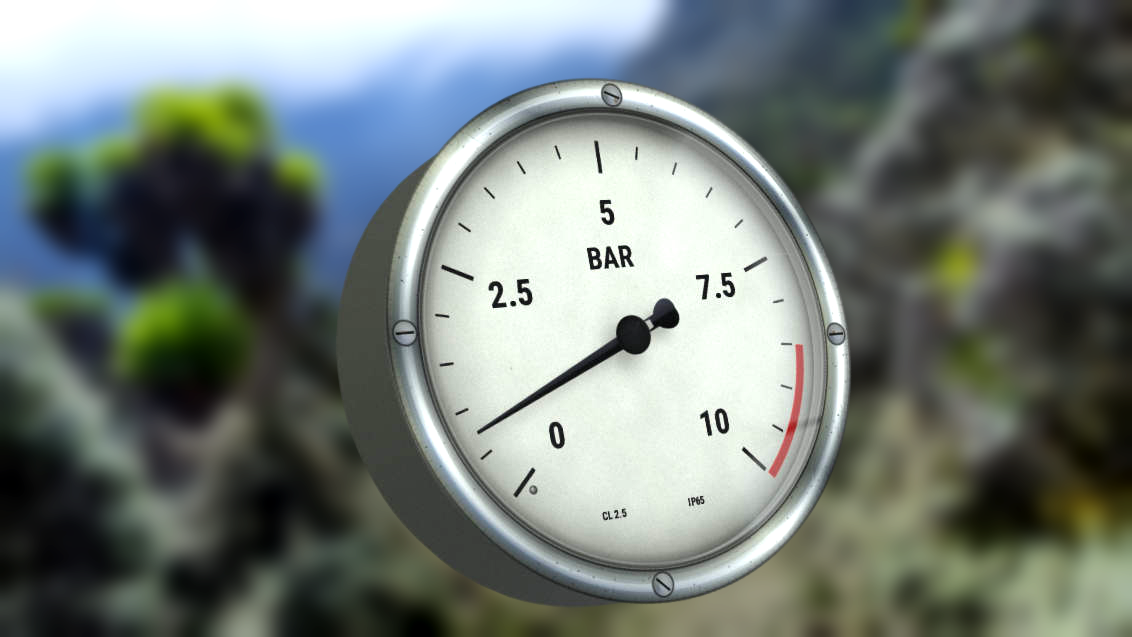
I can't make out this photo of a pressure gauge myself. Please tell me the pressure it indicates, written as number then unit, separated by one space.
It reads 0.75 bar
